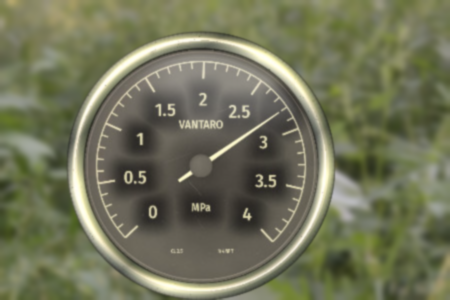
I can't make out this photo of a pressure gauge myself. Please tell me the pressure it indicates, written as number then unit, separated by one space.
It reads 2.8 MPa
